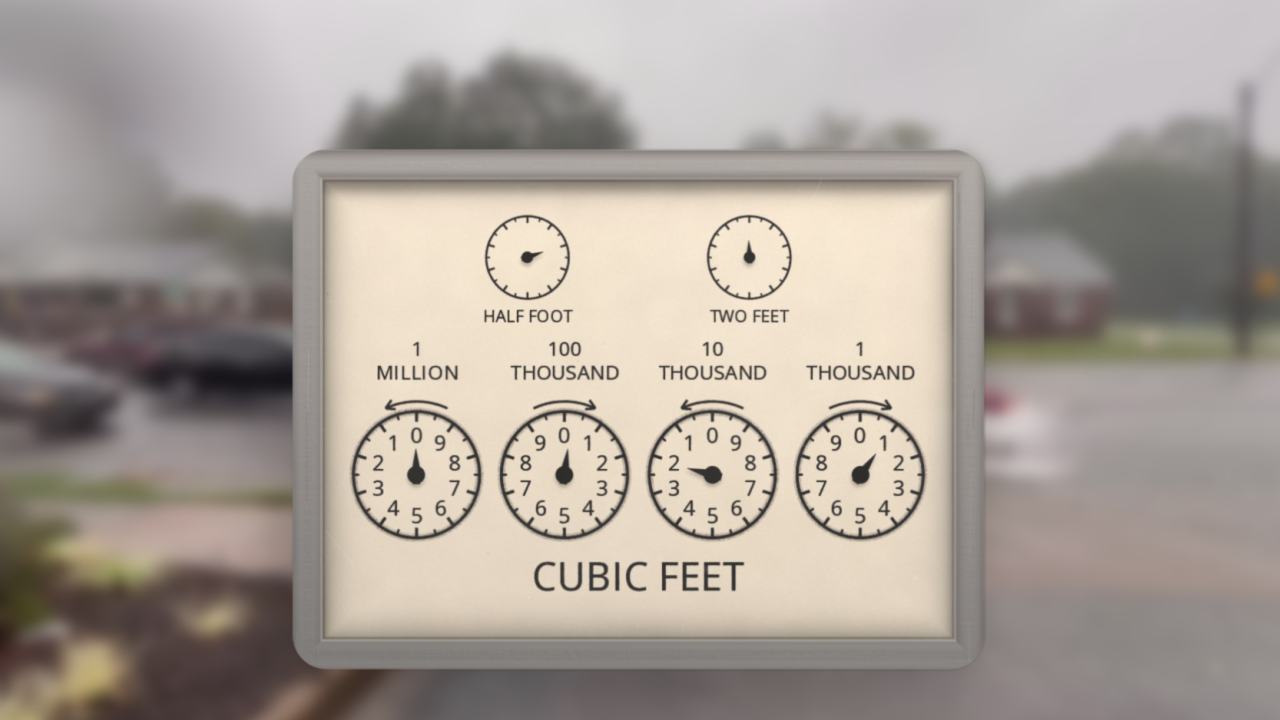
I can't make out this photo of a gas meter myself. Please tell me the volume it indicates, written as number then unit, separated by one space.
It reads 2100 ft³
